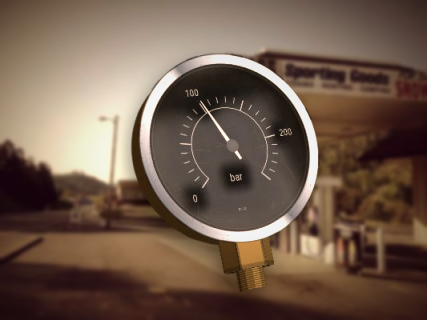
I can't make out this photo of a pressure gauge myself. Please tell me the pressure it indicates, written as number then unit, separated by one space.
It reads 100 bar
